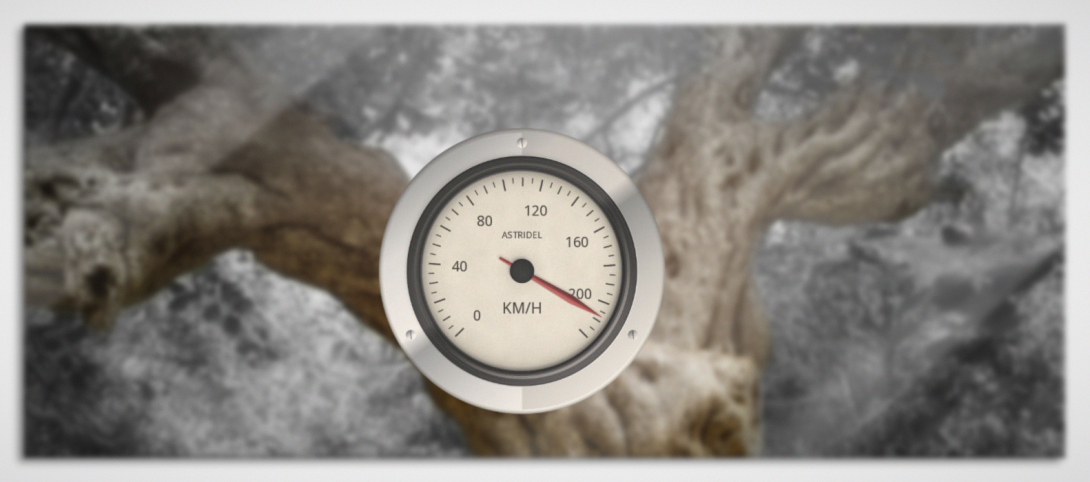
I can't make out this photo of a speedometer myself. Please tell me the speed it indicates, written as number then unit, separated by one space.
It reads 207.5 km/h
